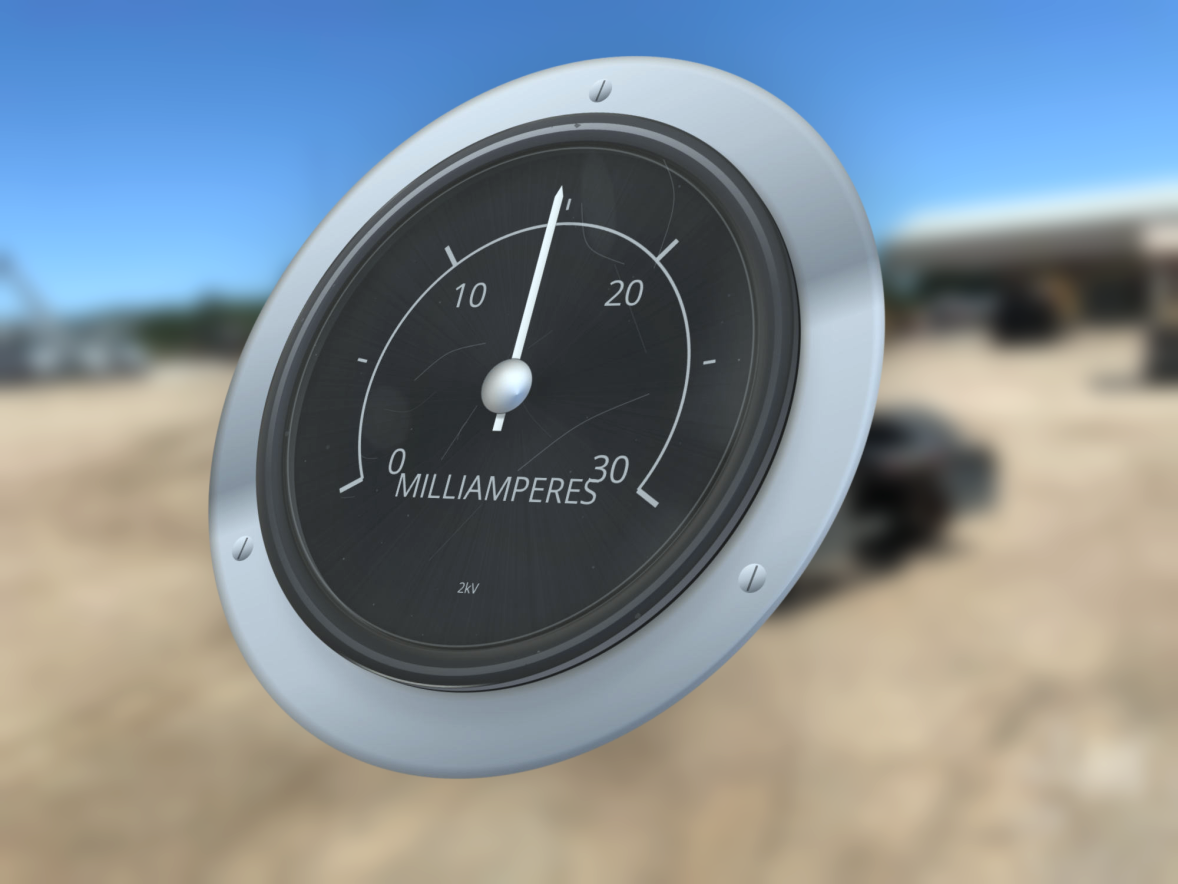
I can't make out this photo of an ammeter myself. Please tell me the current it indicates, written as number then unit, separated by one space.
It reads 15 mA
